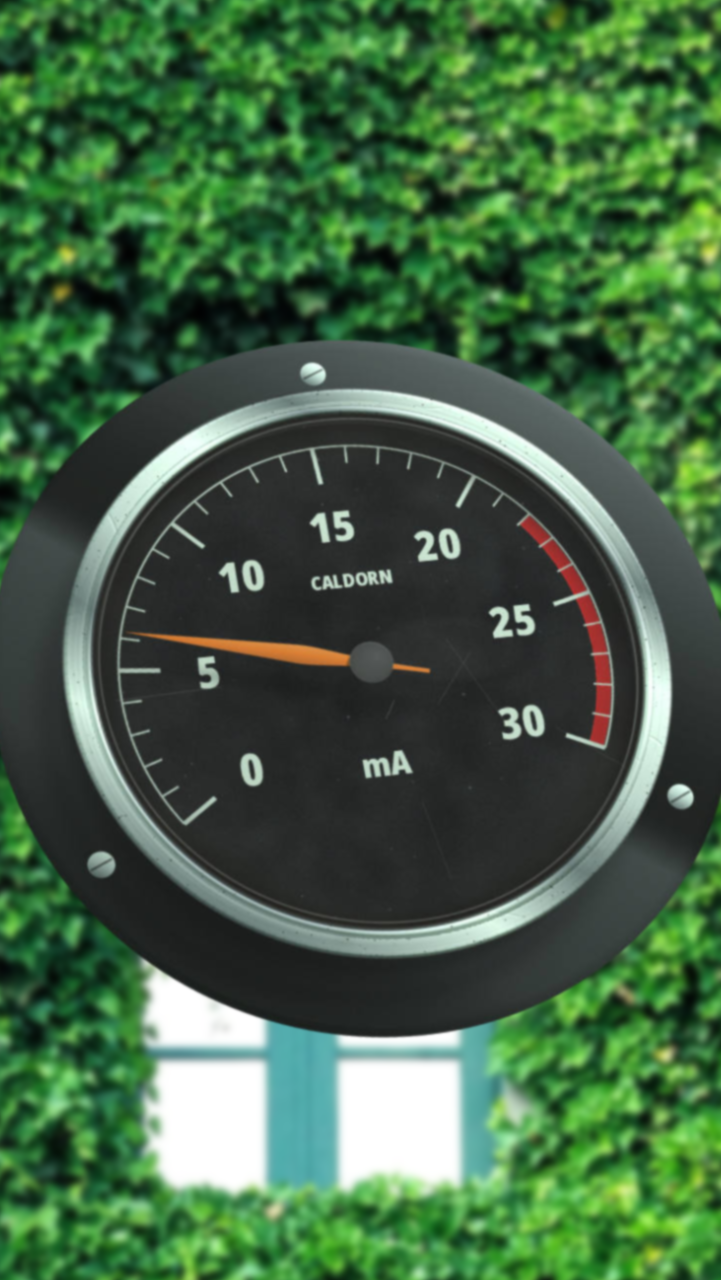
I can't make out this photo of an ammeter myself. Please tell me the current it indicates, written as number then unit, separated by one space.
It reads 6 mA
